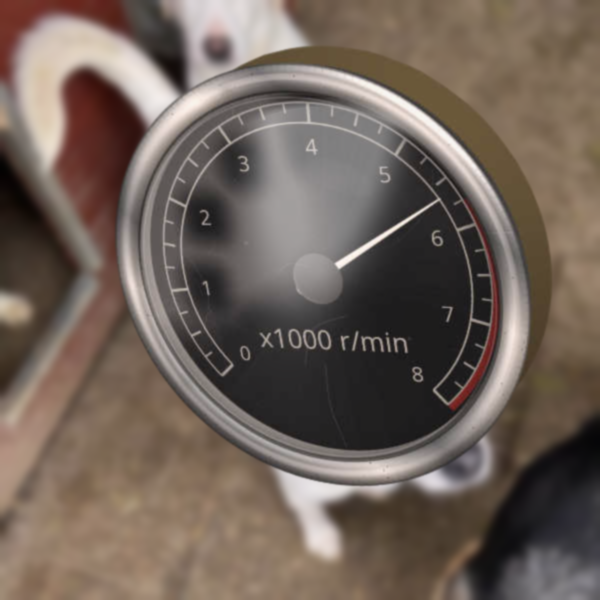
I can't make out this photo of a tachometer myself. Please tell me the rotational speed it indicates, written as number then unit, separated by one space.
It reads 5625 rpm
